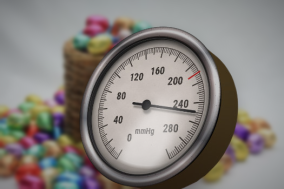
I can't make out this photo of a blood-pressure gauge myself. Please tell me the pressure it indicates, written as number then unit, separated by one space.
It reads 250 mmHg
